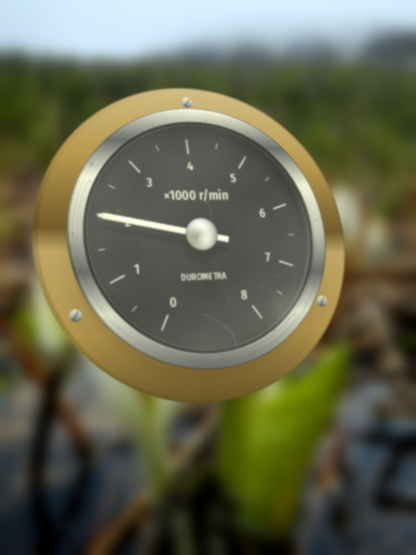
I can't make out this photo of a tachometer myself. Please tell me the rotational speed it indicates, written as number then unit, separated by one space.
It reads 2000 rpm
